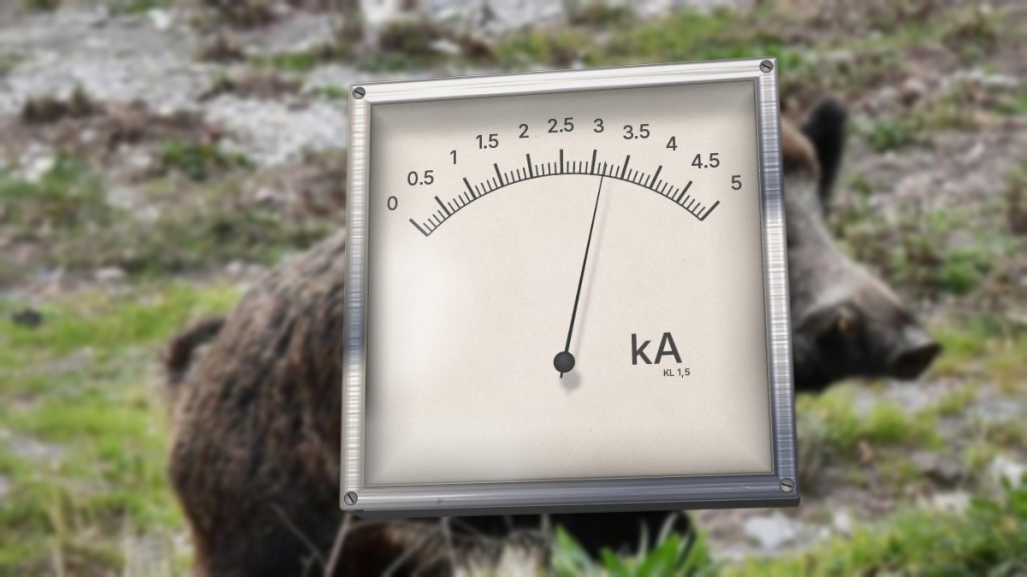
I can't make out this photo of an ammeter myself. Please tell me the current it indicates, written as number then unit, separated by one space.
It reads 3.2 kA
